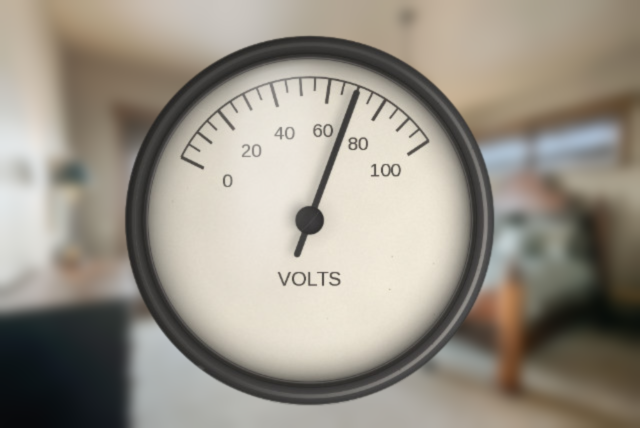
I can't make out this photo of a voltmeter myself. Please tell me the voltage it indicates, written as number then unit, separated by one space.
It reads 70 V
